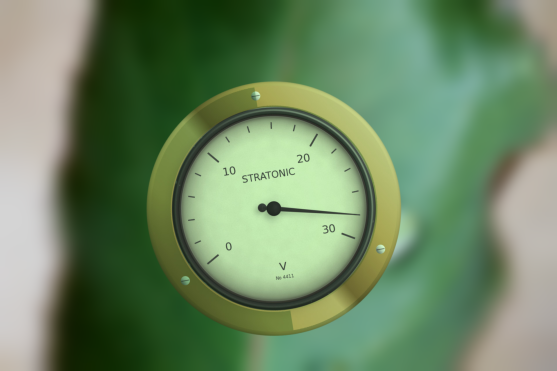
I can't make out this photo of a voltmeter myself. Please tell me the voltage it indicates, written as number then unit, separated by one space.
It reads 28 V
